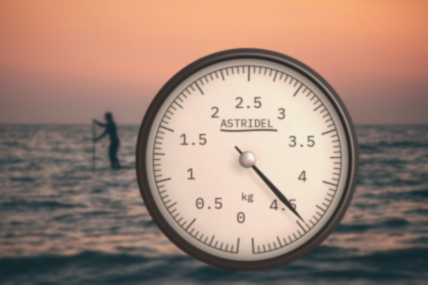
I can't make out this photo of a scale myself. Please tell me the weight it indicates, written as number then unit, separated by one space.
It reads 4.45 kg
